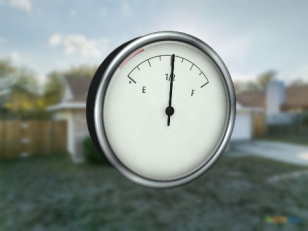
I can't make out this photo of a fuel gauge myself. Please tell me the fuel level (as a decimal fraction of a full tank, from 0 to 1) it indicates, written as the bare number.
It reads 0.5
